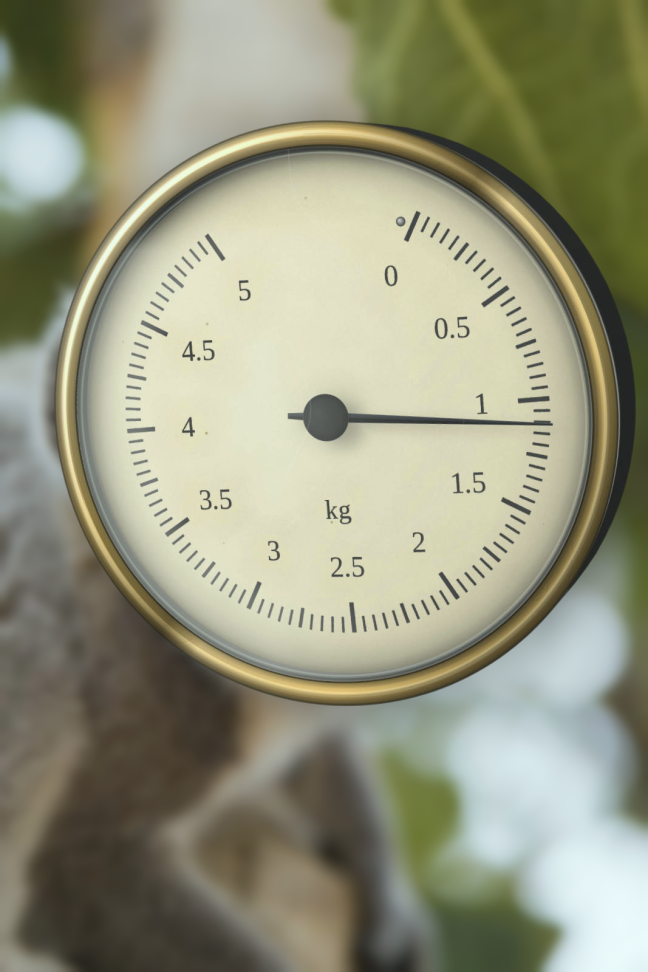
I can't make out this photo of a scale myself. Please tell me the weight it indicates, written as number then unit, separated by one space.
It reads 1.1 kg
